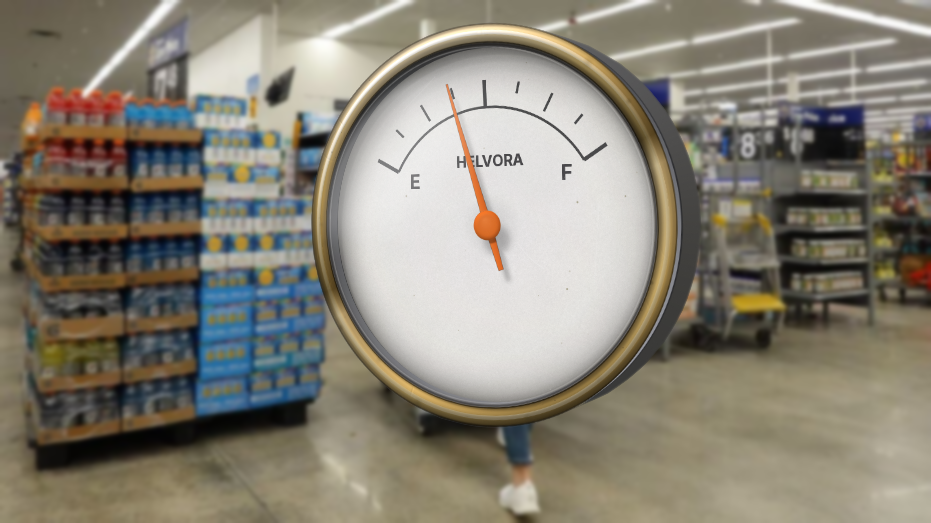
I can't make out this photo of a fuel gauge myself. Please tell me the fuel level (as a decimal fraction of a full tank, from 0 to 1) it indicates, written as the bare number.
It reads 0.375
